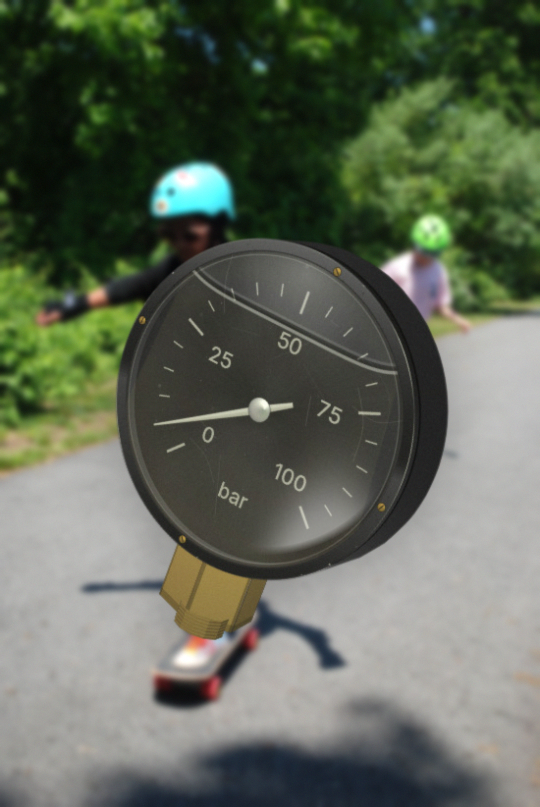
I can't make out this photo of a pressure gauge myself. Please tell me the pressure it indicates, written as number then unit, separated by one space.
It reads 5 bar
